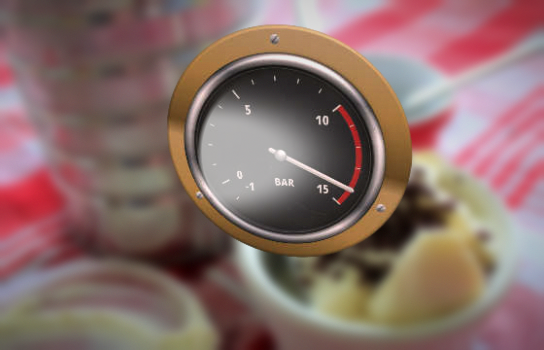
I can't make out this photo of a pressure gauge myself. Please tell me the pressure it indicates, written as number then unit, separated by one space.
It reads 14 bar
